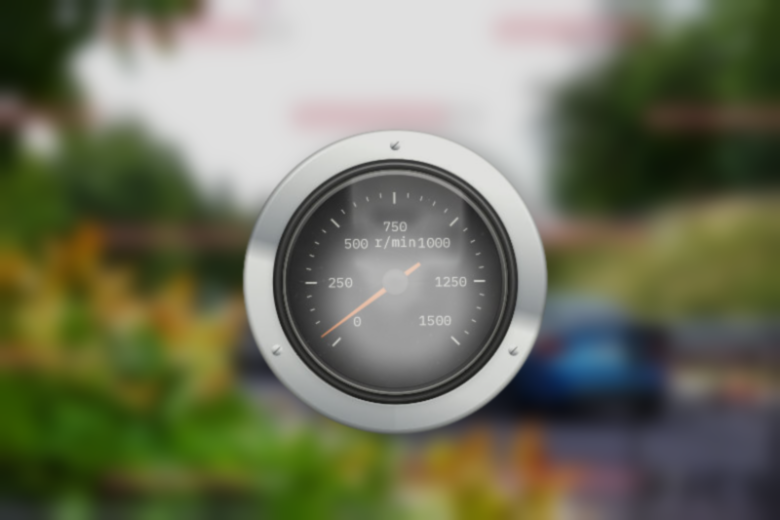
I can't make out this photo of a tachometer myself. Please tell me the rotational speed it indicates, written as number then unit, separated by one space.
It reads 50 rpm
